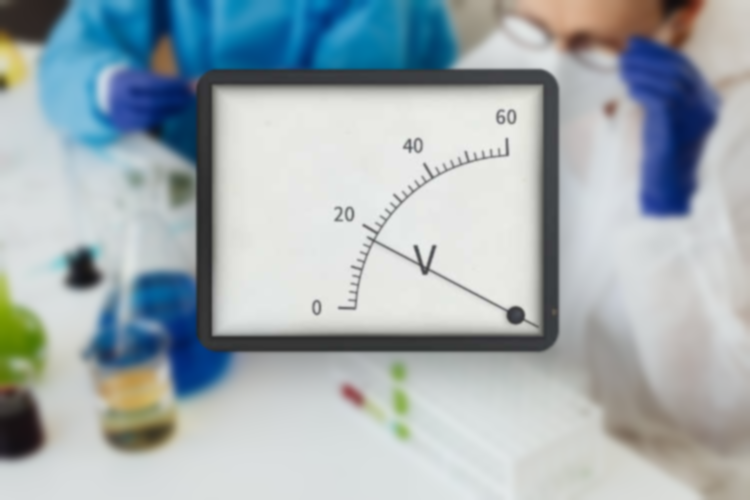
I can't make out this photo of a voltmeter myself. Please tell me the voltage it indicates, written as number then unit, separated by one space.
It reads 18 V
